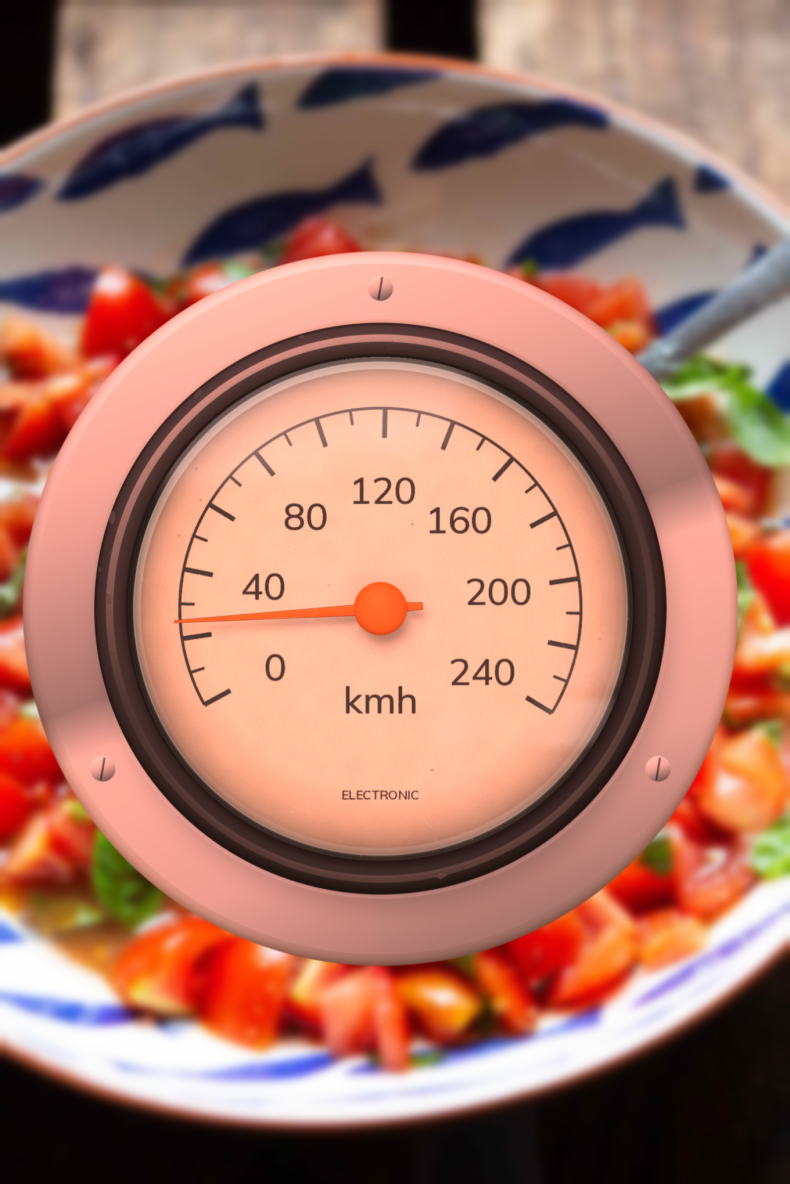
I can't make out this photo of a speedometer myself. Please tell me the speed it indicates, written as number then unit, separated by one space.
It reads 25 km/h
